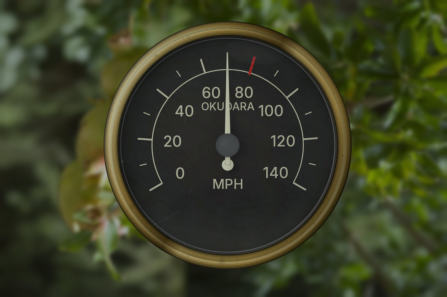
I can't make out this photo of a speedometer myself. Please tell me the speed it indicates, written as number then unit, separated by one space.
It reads 70 mph
